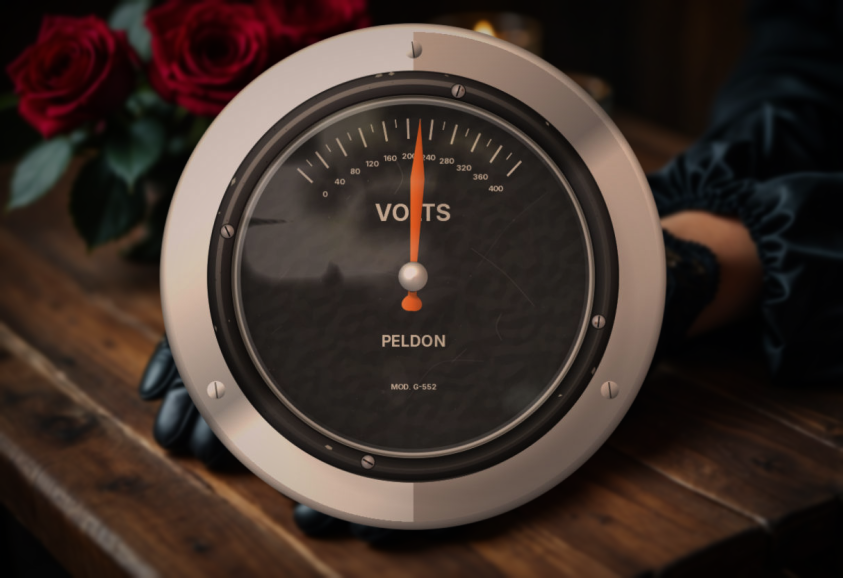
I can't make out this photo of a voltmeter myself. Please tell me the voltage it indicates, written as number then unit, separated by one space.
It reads 220 V
